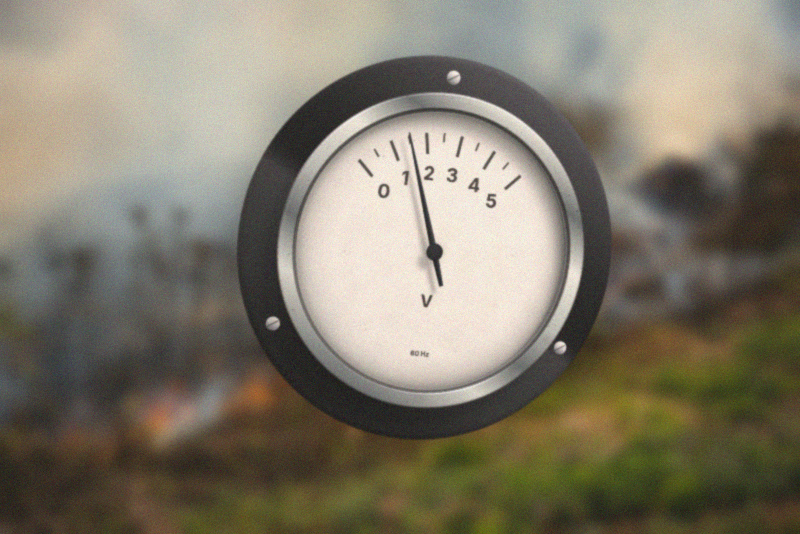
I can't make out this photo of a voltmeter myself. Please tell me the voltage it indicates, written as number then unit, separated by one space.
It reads 1.5 V
